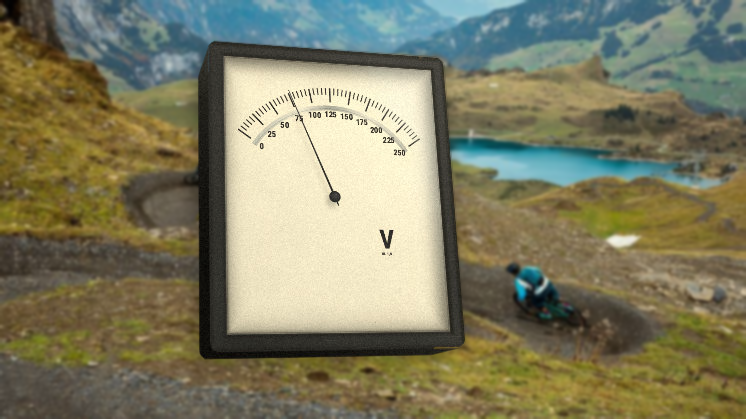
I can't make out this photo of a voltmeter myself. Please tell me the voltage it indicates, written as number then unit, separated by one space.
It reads 75 V
